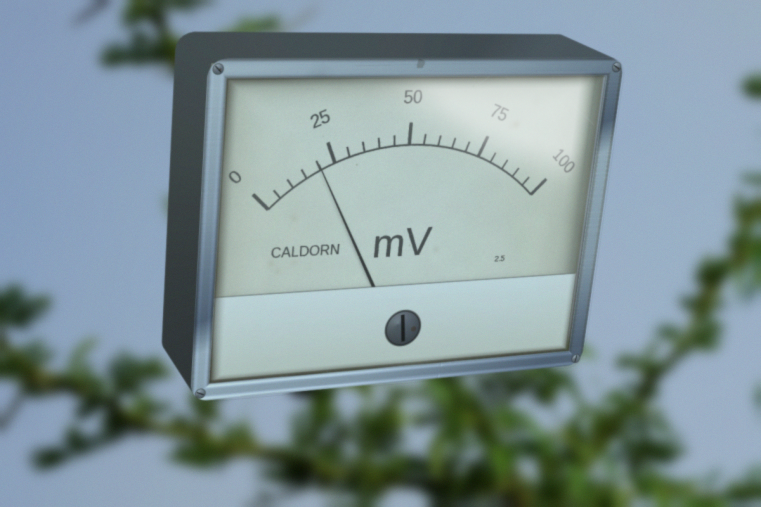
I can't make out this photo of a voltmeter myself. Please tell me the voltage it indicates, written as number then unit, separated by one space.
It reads 20 mV
